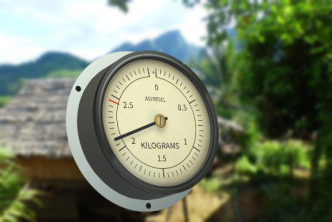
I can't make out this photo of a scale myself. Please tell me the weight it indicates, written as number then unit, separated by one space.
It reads 2.1 kg
